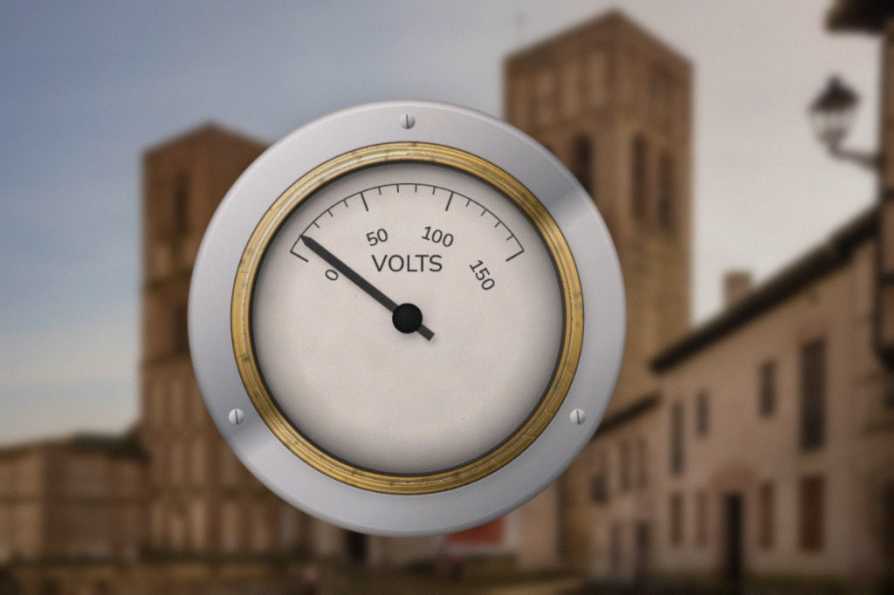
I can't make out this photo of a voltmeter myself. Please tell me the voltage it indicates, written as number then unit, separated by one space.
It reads 10 V
